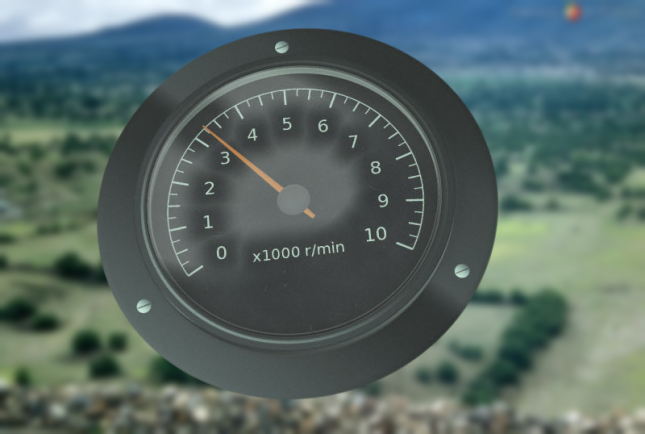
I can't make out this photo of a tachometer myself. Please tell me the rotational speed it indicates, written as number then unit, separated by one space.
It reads 3250 rpm
